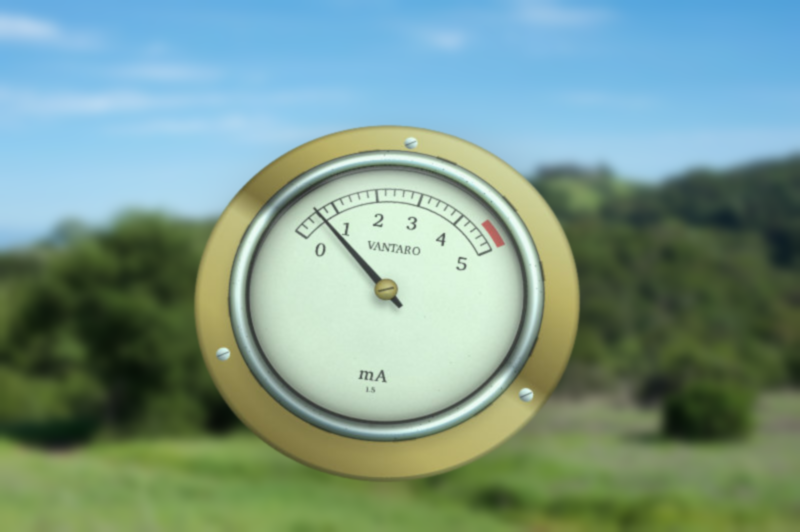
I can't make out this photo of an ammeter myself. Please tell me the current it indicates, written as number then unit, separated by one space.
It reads 0.6 mA
